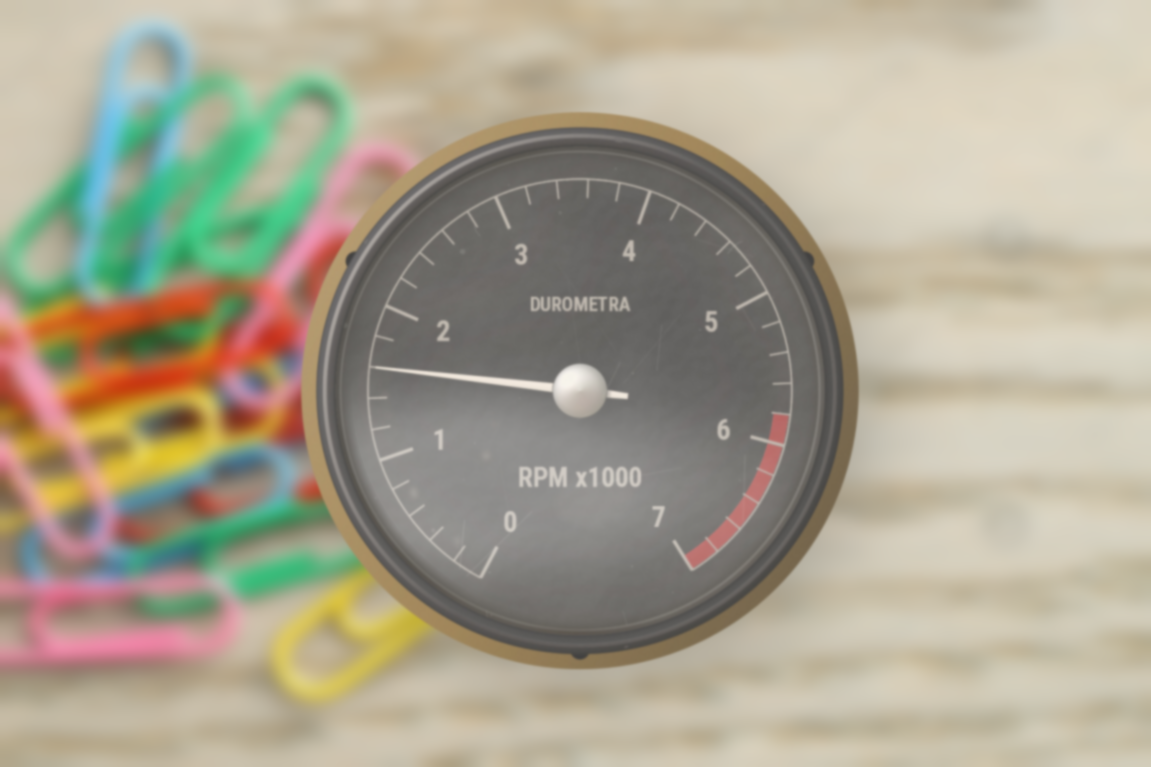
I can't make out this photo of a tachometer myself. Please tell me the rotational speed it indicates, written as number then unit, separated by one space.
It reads 1600 rpm
